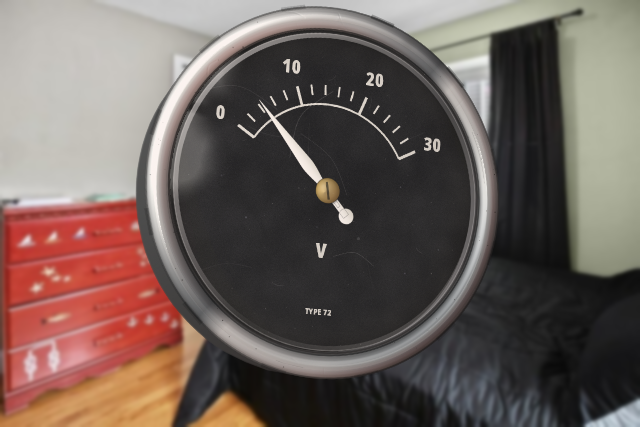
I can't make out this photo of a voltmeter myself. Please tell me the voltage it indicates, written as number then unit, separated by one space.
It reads 4 V
